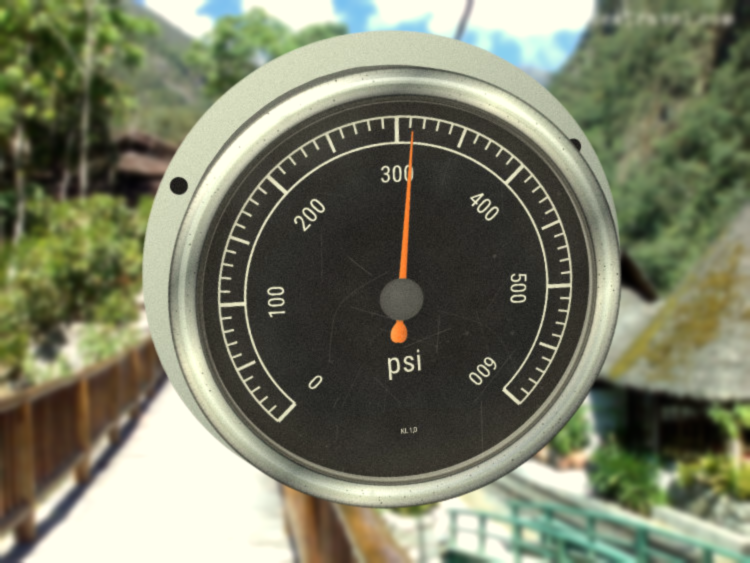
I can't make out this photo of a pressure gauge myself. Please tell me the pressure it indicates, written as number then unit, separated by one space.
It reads 310 psi
